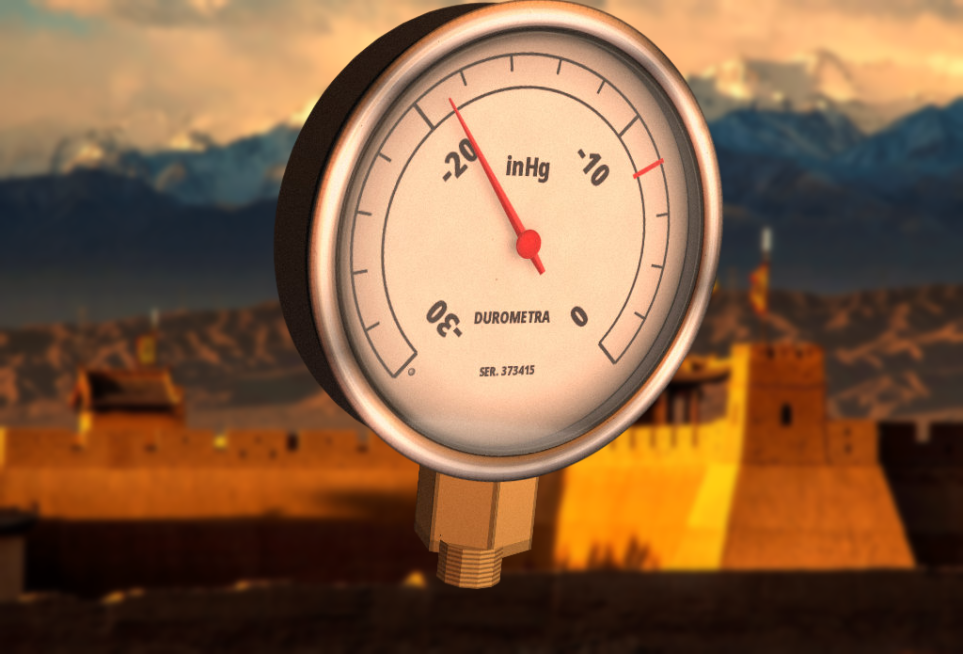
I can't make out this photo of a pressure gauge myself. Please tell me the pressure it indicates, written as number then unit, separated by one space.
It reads -19 inHg
